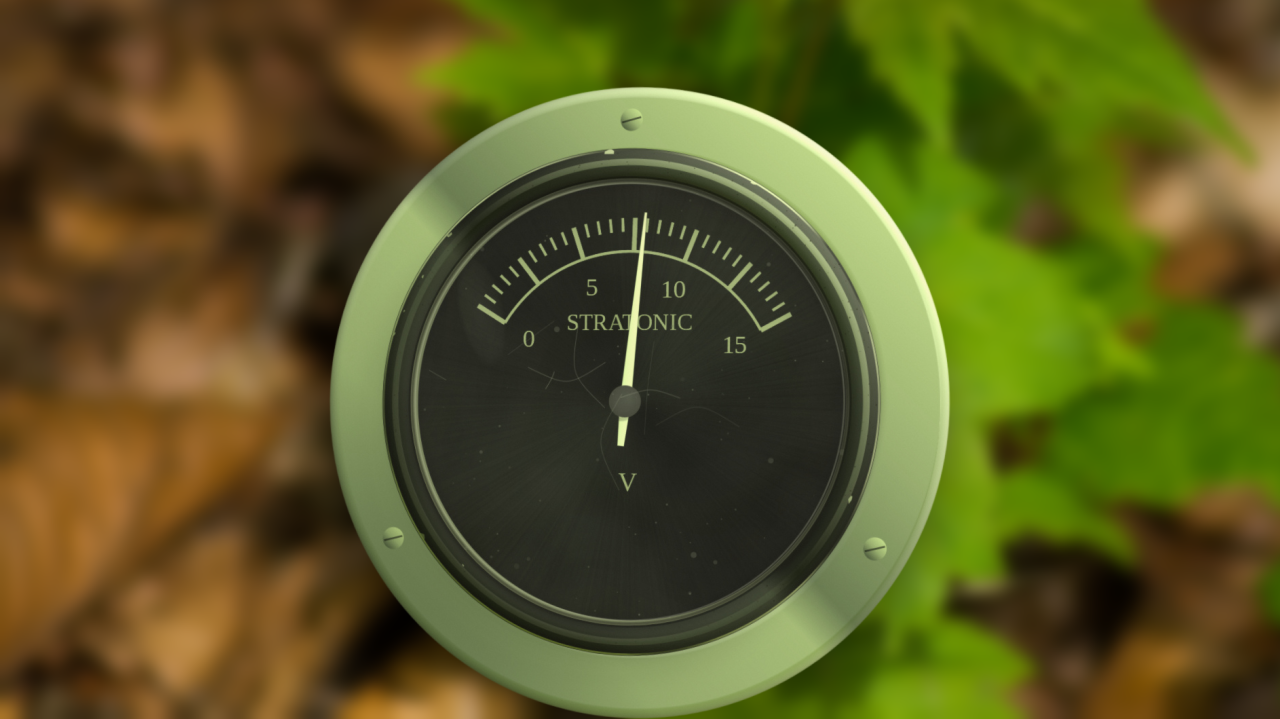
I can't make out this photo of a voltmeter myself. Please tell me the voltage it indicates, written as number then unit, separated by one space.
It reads 8 V
